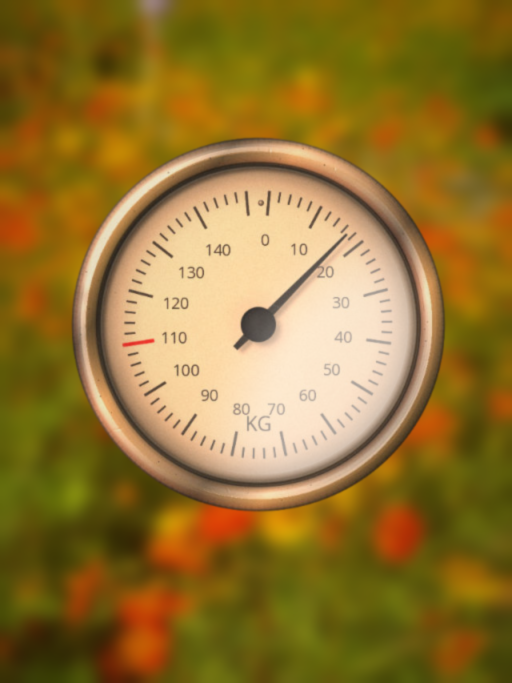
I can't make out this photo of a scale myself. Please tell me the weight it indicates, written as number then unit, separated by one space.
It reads 17 kg
